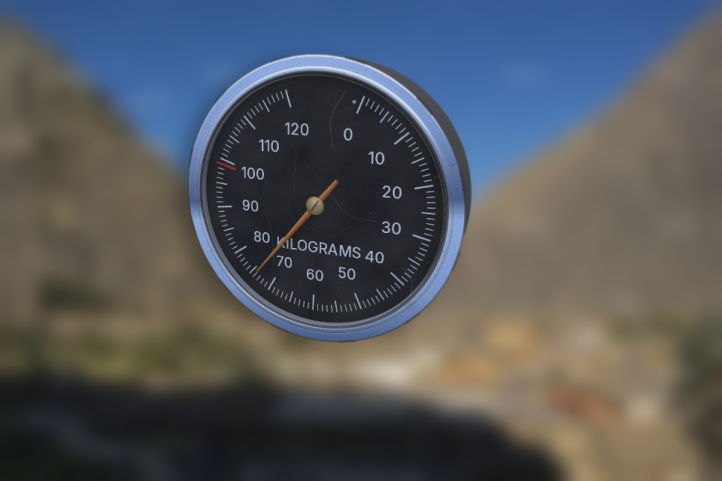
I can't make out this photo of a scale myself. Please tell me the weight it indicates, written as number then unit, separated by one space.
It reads 74 kg
